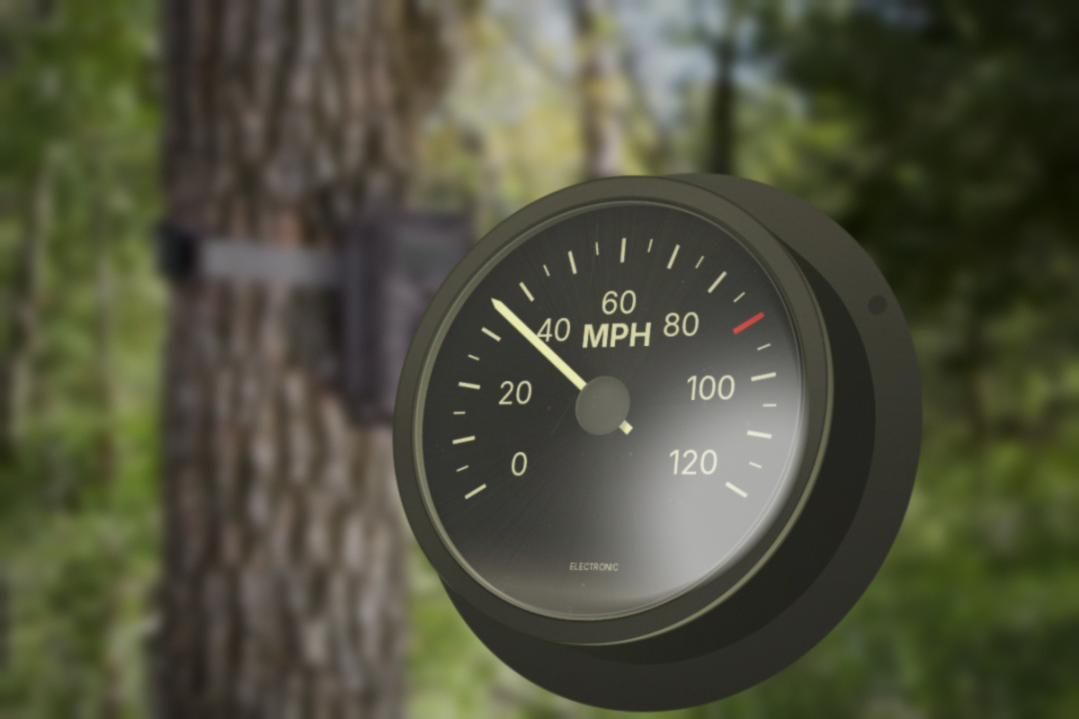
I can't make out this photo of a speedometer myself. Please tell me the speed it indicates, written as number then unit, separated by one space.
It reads 35 mph
